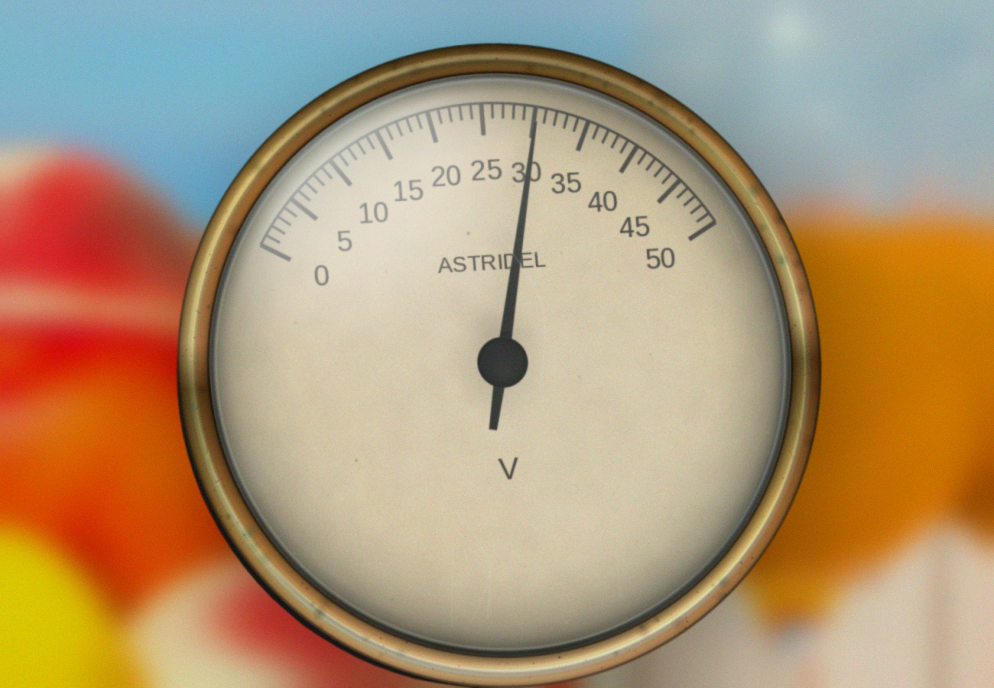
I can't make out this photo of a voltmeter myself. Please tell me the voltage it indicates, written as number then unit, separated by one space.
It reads 30 V
